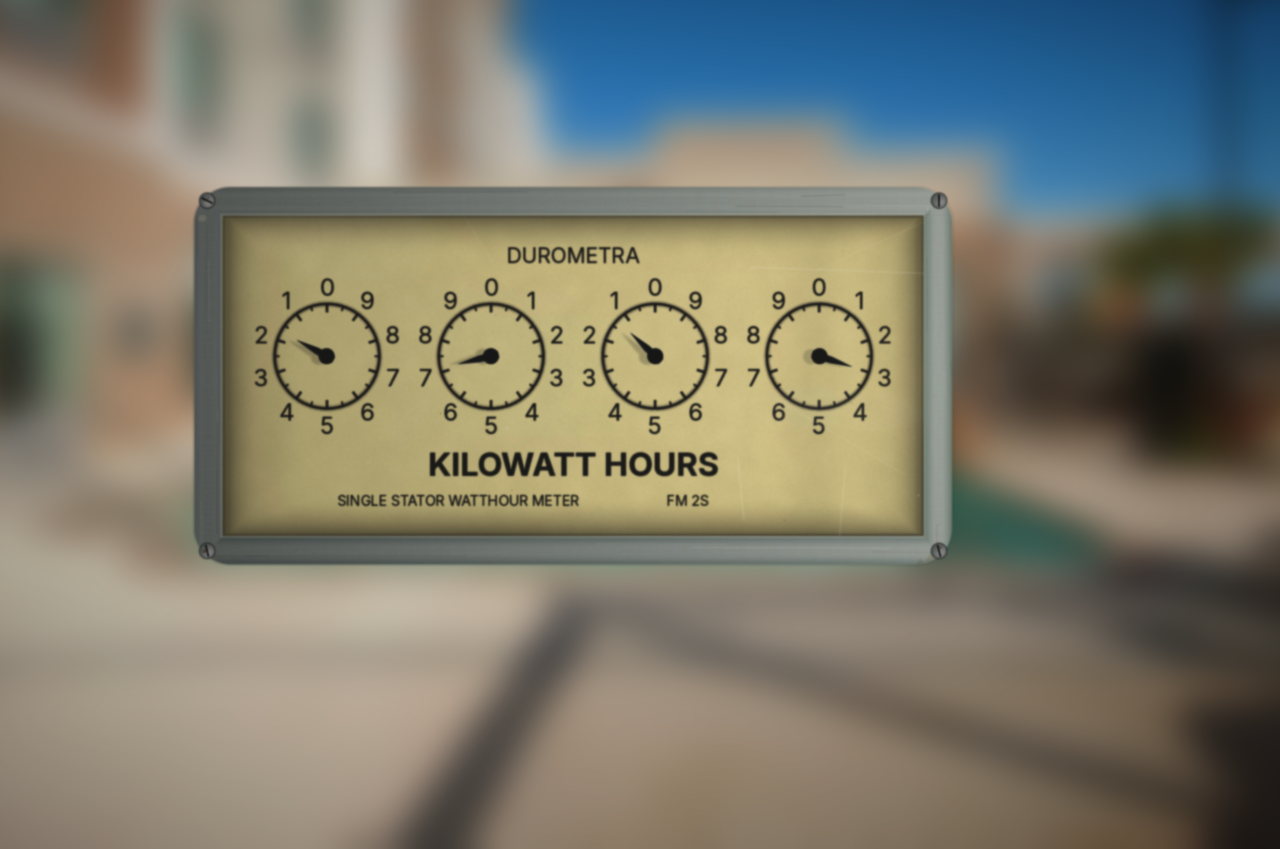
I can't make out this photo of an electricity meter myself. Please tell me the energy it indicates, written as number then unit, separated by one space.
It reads 1713 kWh
